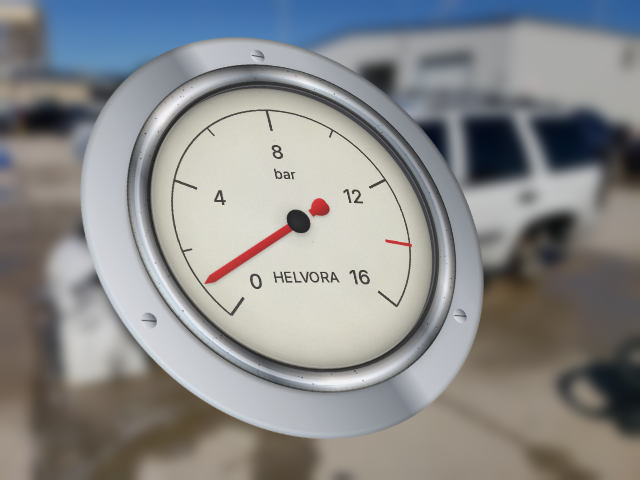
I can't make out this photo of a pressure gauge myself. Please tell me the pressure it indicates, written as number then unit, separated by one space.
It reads 1 bar
